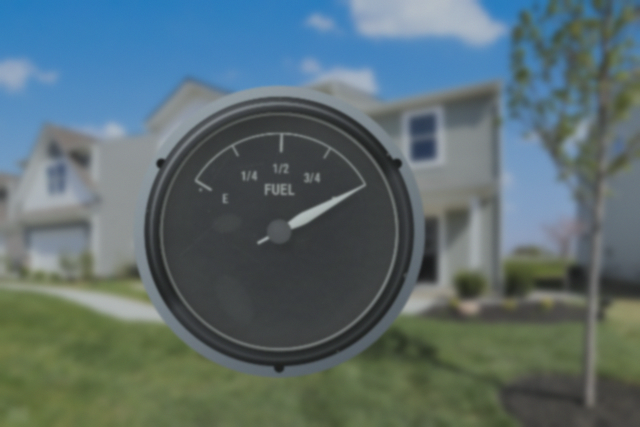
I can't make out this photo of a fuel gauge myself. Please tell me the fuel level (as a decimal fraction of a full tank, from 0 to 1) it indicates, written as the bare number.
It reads 1
